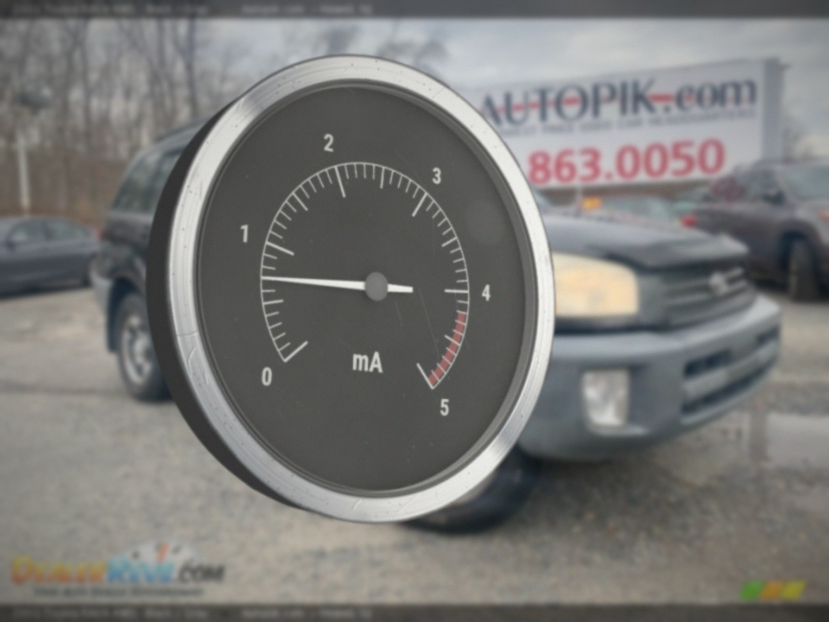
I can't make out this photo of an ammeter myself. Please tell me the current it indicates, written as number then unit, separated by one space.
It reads 0.7 mA
